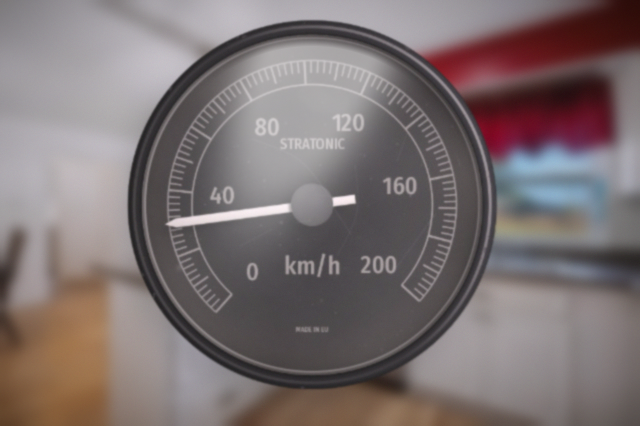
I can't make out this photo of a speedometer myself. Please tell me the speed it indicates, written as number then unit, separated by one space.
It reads 30 km/h
